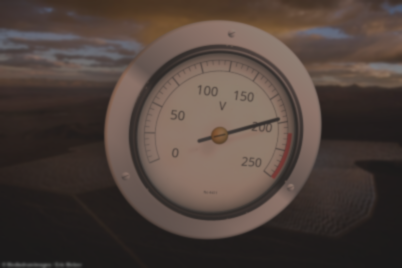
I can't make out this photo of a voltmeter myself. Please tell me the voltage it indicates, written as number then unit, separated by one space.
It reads 195 V
